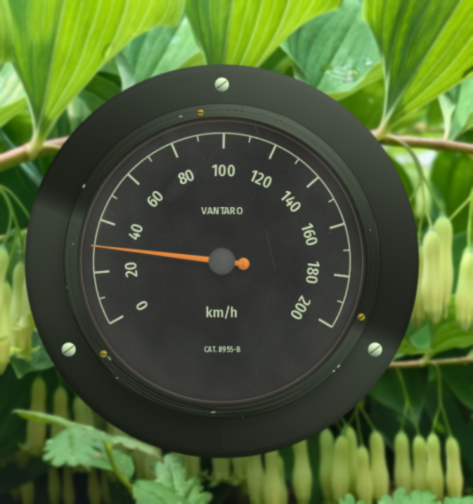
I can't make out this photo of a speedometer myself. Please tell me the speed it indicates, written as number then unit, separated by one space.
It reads 30 km/h
